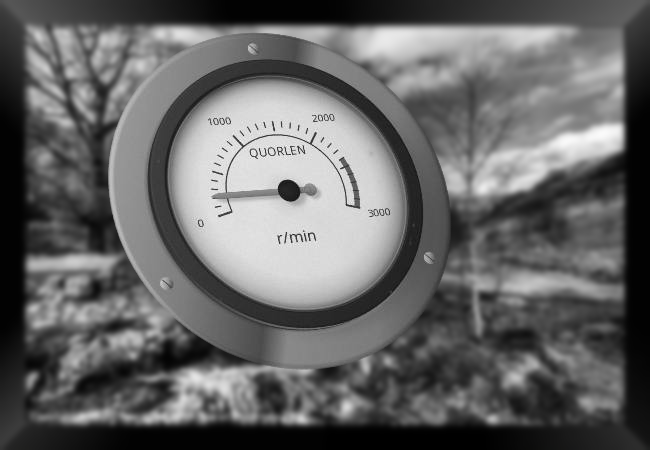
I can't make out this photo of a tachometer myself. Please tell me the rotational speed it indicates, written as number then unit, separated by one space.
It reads 200 rpm
